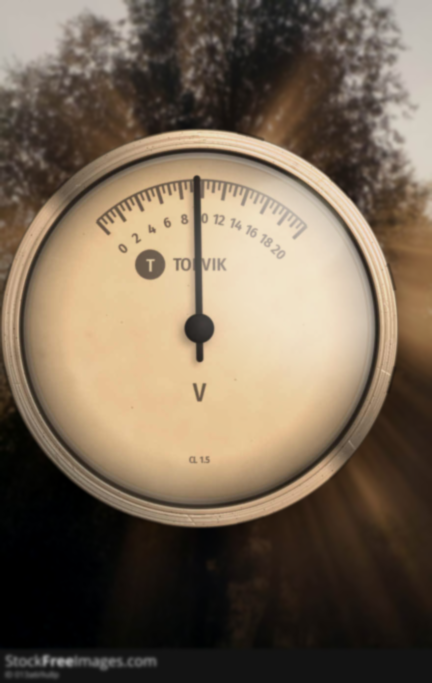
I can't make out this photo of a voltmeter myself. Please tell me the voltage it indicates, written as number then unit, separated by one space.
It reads 9.5 V
